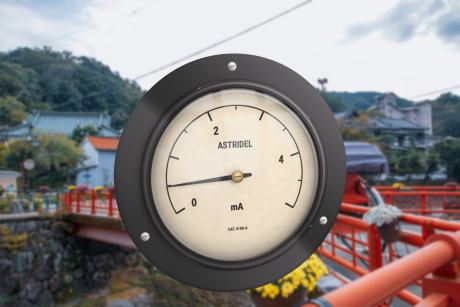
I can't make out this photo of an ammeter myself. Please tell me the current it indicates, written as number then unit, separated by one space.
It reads 0.5 mA
